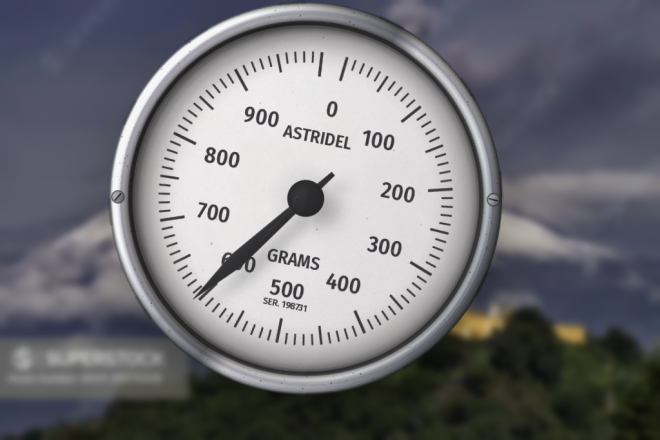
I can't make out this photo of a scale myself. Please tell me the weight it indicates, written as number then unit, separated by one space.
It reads 605 g
